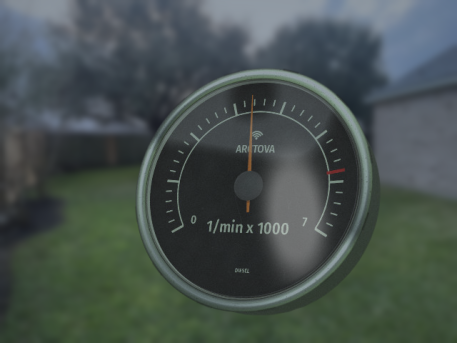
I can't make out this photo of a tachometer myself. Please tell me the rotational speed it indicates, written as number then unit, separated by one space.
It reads 3400 rpm
